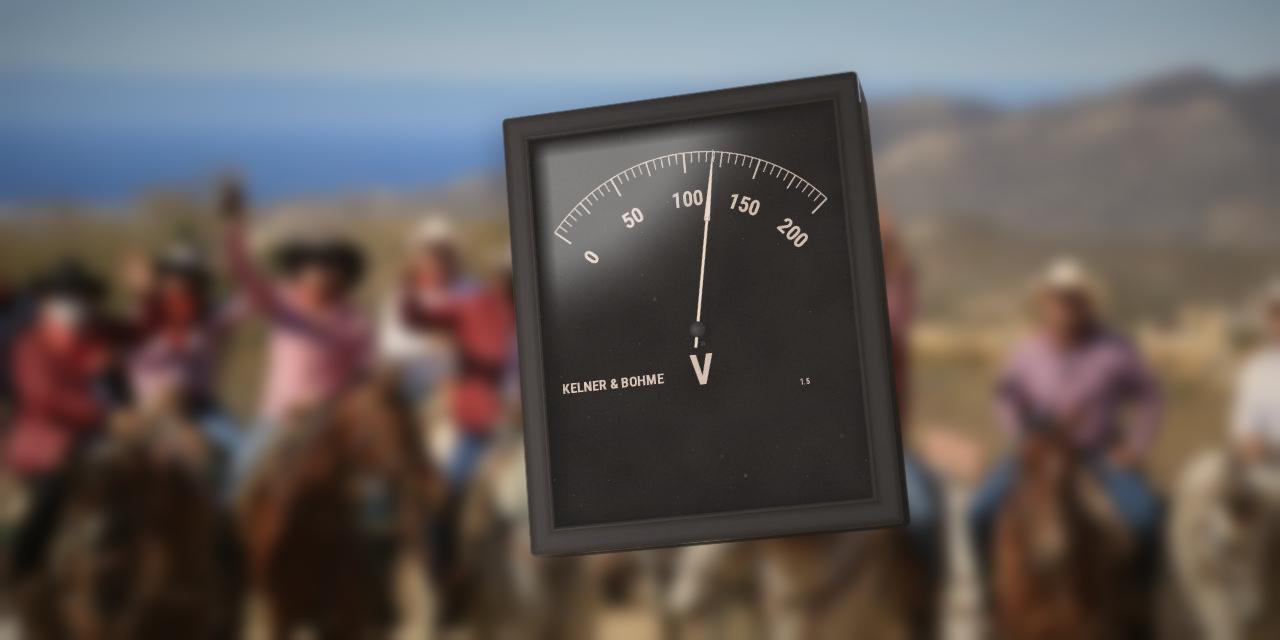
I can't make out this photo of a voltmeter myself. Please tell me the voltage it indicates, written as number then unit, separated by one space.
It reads 120 V
